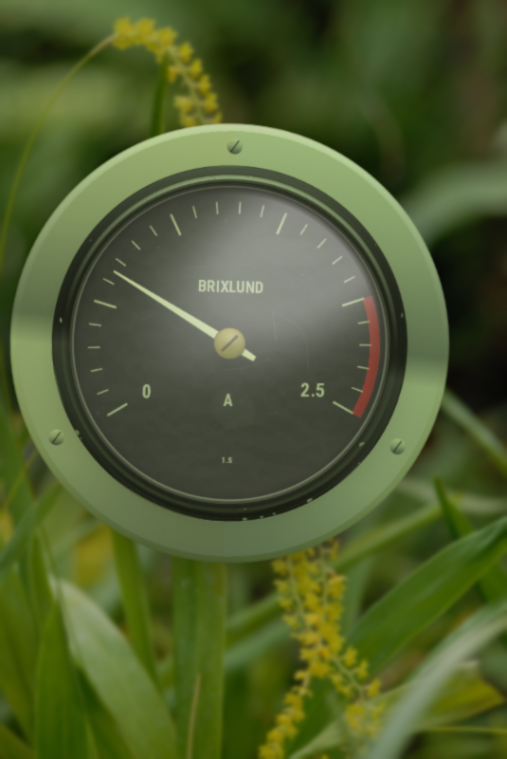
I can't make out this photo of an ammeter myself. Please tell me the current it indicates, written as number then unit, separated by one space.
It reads 0.65 A
